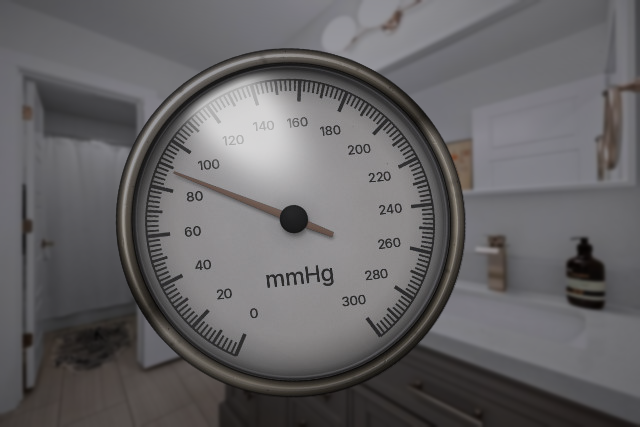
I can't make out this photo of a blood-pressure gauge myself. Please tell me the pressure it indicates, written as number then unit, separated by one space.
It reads 88 mmHg
